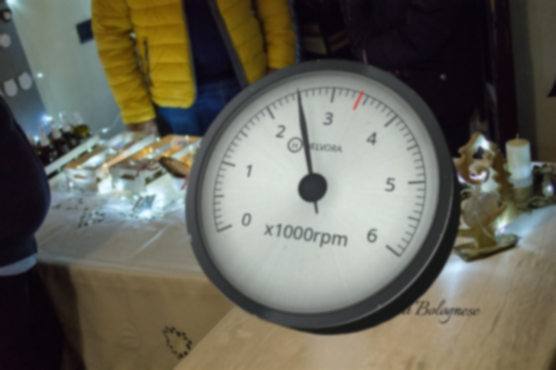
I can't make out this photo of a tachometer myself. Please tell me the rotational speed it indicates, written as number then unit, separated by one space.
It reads 2500 rpm
